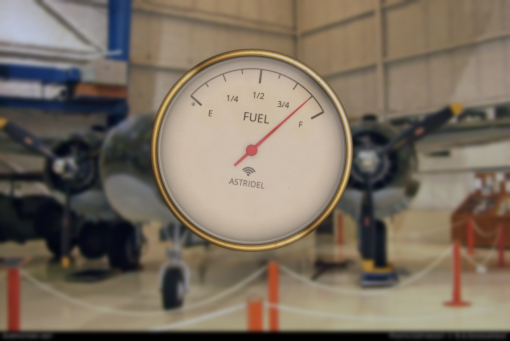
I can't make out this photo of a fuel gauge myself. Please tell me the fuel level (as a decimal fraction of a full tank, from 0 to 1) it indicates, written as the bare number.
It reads 0.875
